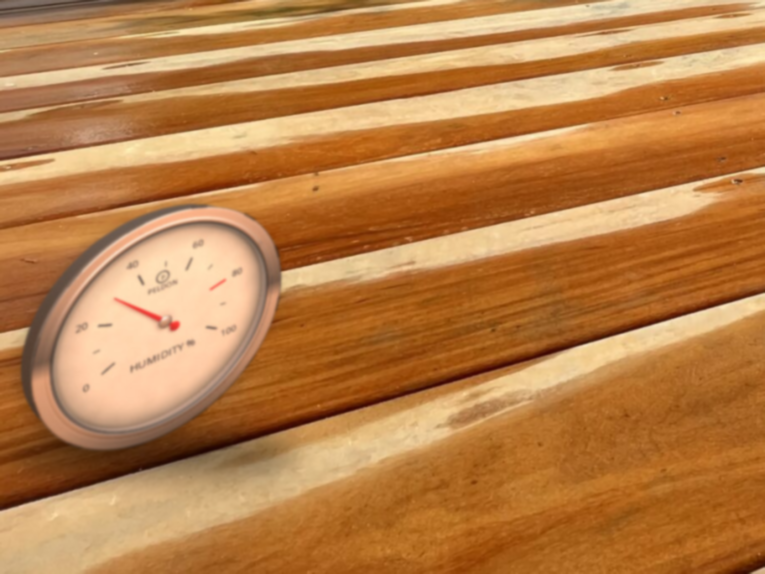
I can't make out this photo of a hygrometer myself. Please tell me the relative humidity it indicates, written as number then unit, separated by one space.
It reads 30 %
